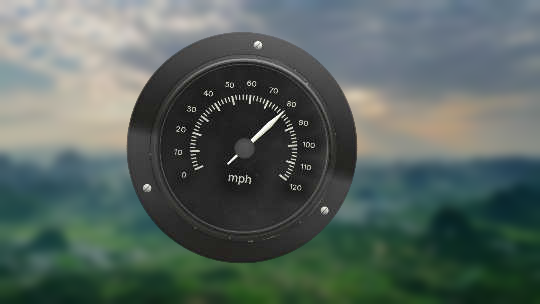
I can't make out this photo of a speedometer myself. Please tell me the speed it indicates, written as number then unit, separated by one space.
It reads 80 mph
